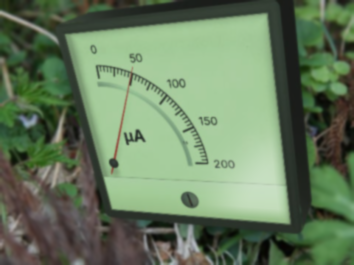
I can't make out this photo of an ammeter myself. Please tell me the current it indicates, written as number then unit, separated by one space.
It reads 50 µA
